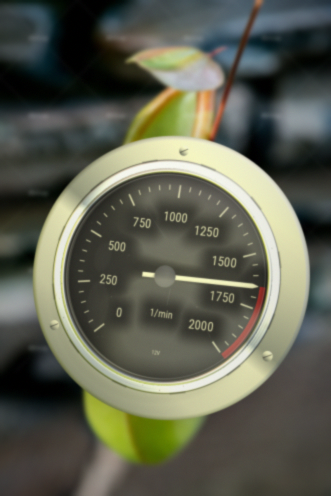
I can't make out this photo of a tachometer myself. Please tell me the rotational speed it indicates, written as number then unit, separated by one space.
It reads 1650 rpm
